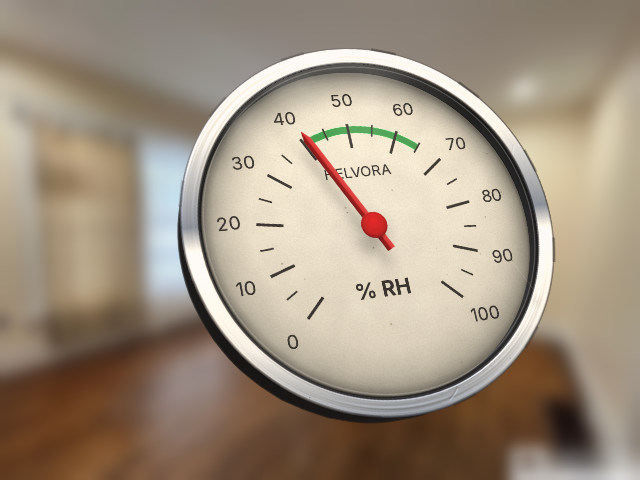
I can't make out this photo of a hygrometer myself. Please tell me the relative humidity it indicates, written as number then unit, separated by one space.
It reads 40 %
